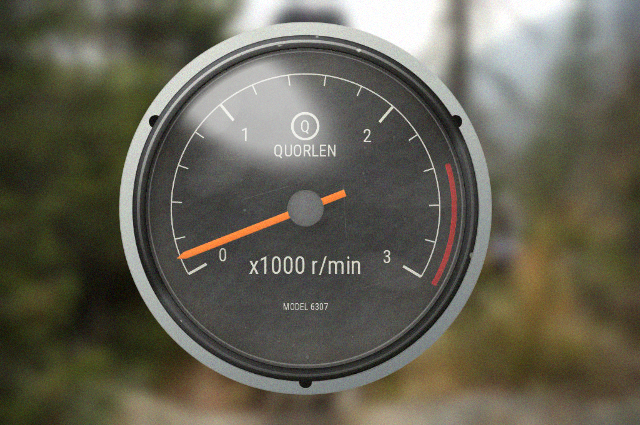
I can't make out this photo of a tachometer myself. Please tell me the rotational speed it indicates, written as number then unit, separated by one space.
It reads 100 rpm
